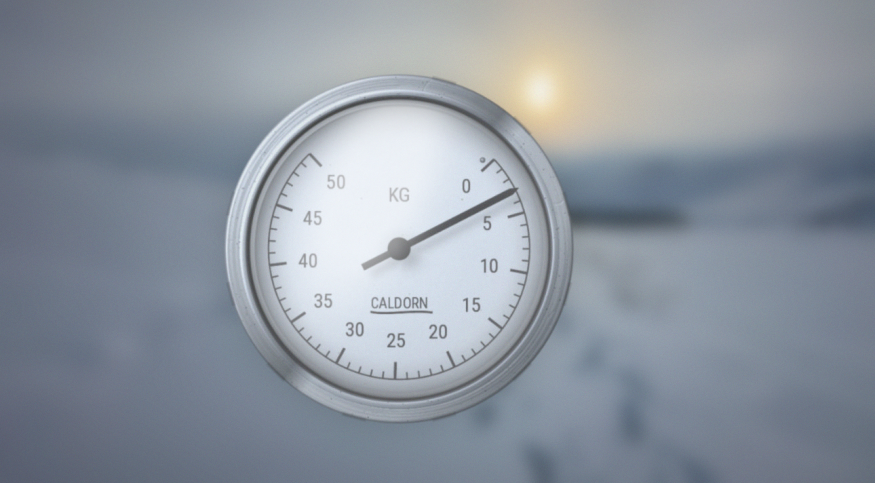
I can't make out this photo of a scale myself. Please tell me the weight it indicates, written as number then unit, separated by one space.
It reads 3 kg
